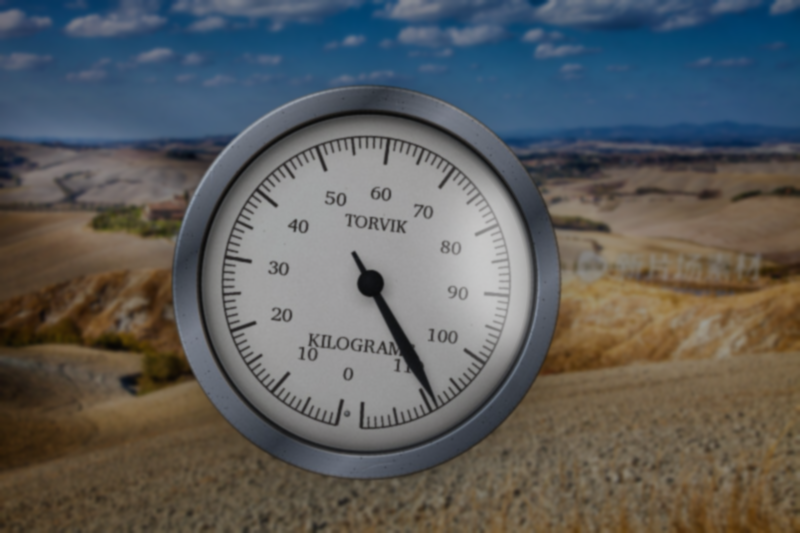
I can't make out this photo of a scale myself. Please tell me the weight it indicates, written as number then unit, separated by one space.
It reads 109 kg
